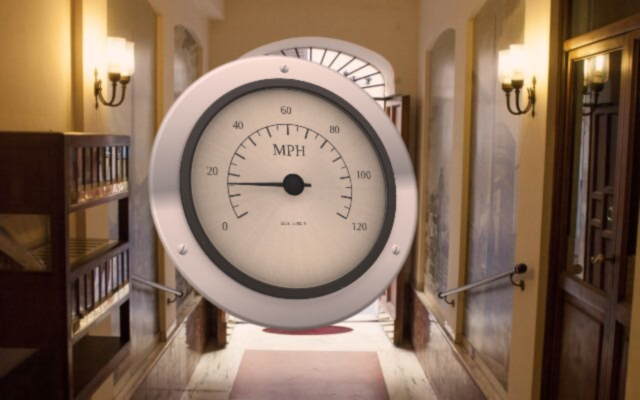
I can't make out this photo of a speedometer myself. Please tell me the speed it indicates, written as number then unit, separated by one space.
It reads 15 mph
